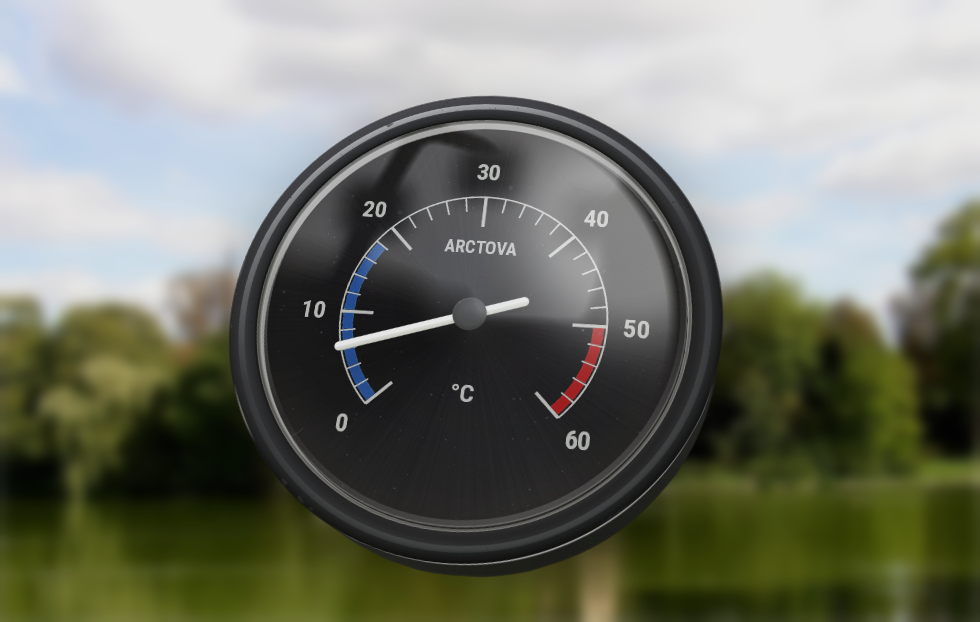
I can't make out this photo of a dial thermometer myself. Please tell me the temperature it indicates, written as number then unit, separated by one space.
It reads 6 °C
